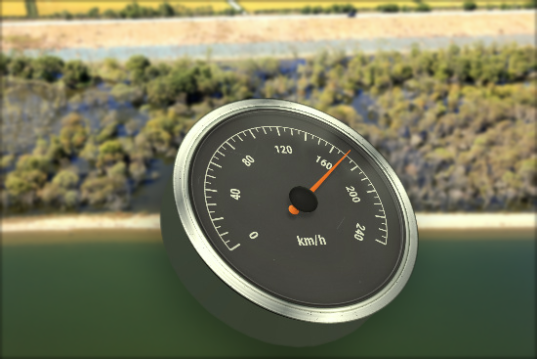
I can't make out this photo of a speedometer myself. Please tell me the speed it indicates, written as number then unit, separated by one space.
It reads 170 km/h
